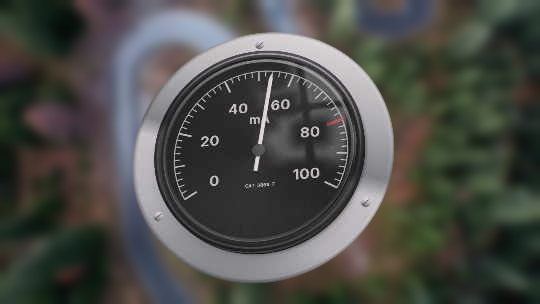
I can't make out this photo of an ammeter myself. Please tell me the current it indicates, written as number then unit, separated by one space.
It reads 54 mA
